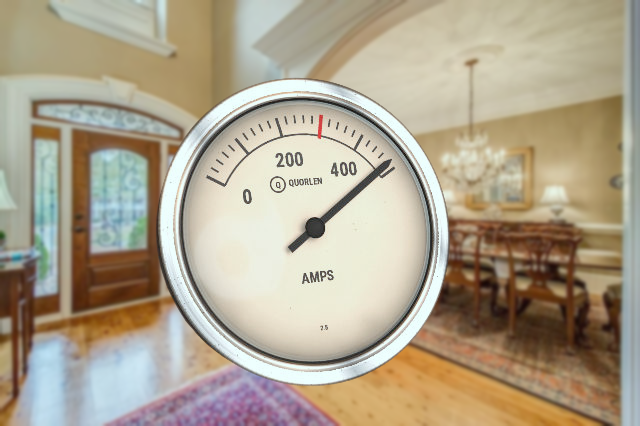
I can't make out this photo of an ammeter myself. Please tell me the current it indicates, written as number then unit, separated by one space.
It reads 480 A
